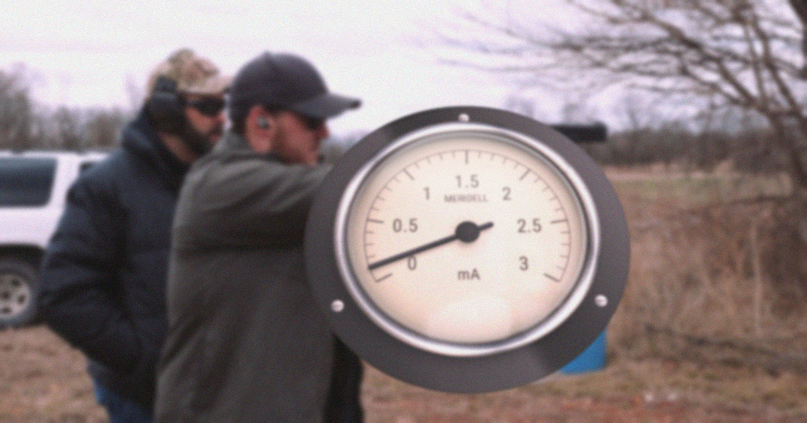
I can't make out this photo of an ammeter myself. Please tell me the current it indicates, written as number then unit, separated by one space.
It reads 0.1 mA
